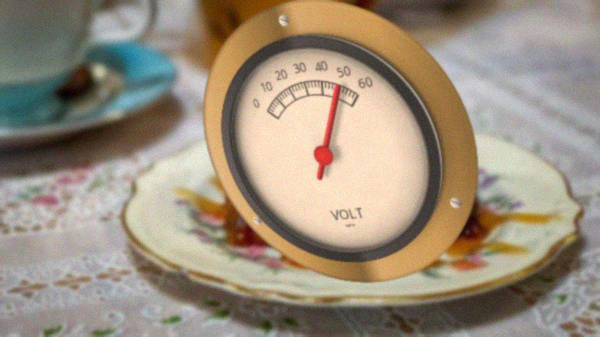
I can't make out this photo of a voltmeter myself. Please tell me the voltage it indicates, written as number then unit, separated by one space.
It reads 50 V
